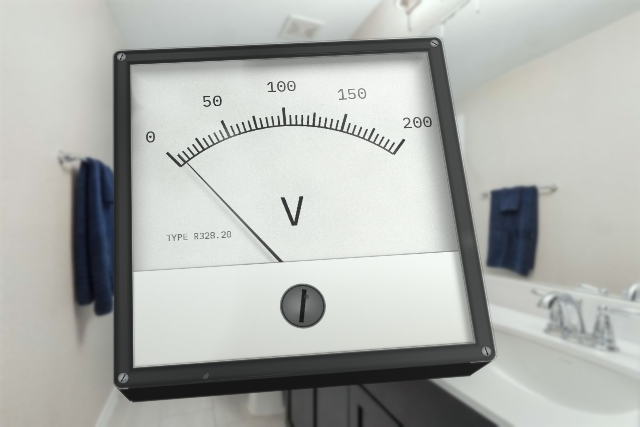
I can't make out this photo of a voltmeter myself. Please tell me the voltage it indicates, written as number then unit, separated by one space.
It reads 5 V
